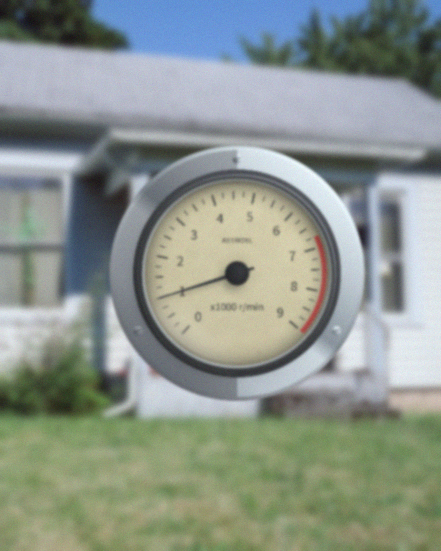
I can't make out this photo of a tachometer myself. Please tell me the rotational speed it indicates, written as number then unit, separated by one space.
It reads 1000 rpm
